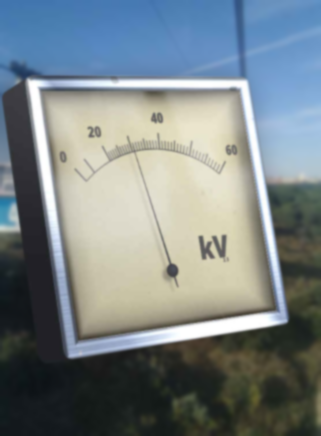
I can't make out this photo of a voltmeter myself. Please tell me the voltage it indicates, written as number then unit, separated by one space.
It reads 30 kV
